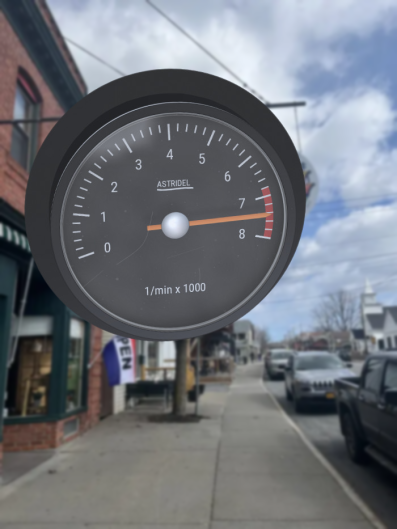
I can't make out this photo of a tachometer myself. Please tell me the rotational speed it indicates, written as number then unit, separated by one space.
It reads 7400 rpm
